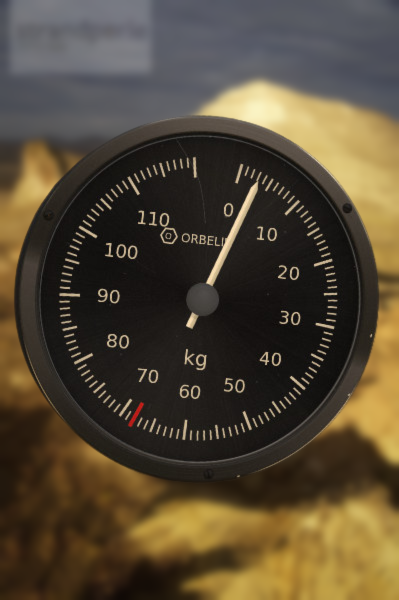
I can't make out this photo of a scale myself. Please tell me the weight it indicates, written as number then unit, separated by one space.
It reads 3 kg
